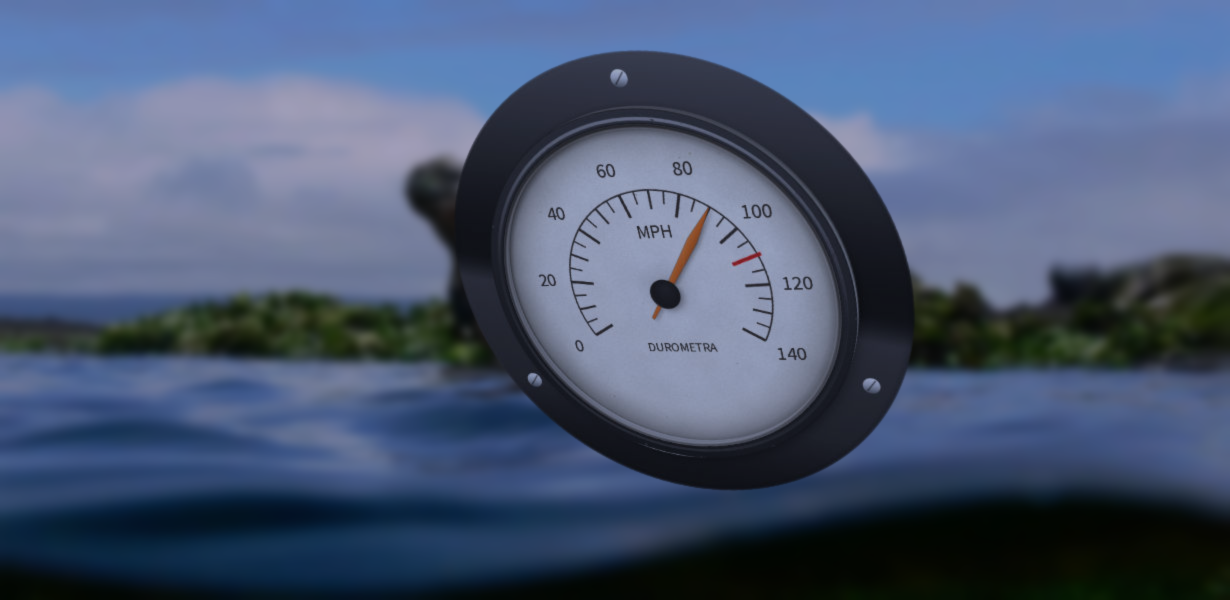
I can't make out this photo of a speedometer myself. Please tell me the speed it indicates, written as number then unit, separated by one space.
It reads 90 mph
